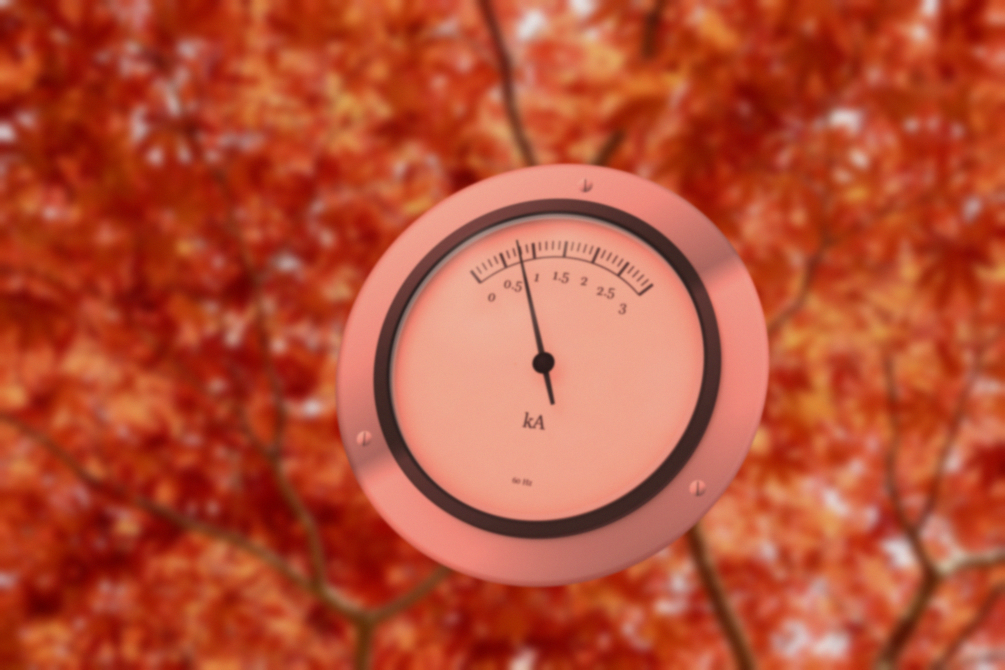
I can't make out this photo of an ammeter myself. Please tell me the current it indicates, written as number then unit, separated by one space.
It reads 0.8 kA
